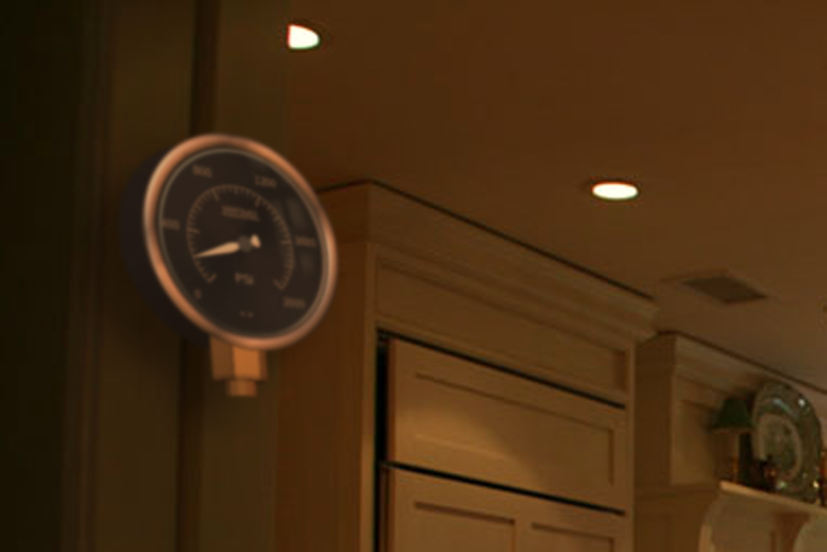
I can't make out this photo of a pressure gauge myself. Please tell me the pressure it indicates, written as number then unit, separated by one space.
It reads 200 psi
